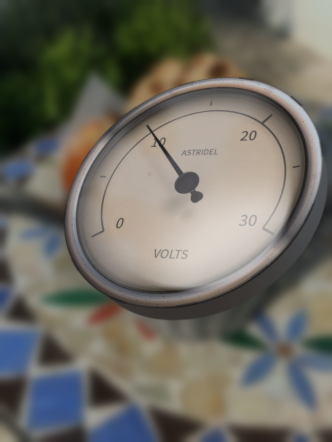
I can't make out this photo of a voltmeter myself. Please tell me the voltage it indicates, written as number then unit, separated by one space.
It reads 10 V
